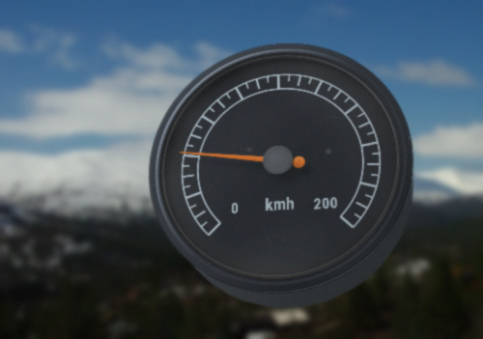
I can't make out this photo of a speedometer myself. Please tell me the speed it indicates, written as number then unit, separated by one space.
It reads 40 km/h
